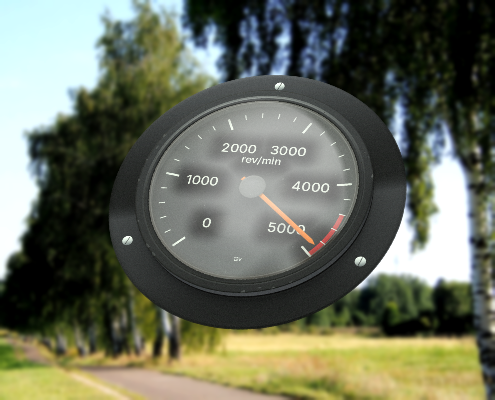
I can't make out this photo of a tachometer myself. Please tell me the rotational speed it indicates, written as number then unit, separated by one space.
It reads 4900 rpm
